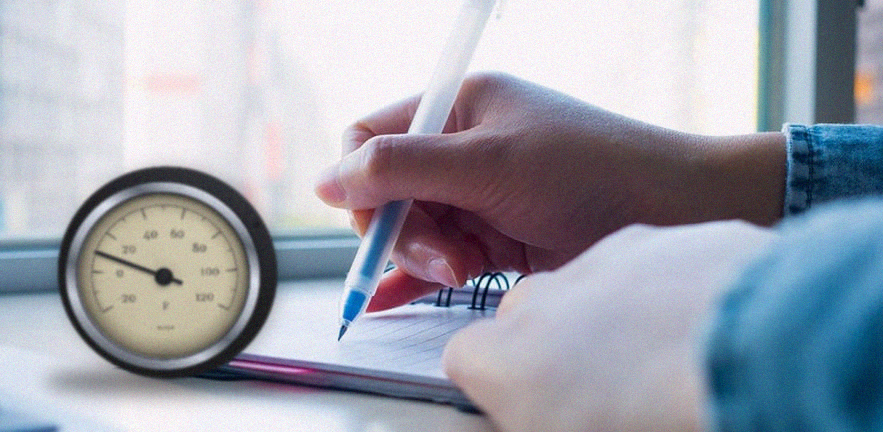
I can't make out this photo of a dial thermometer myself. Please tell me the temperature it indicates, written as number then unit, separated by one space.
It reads 10 °F
